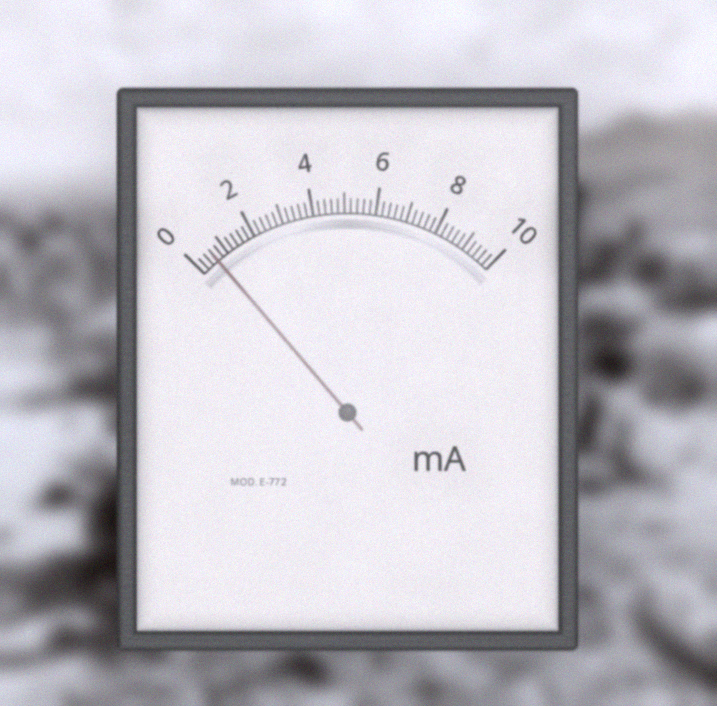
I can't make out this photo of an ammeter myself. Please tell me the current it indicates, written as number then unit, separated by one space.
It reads 0.6 mA
